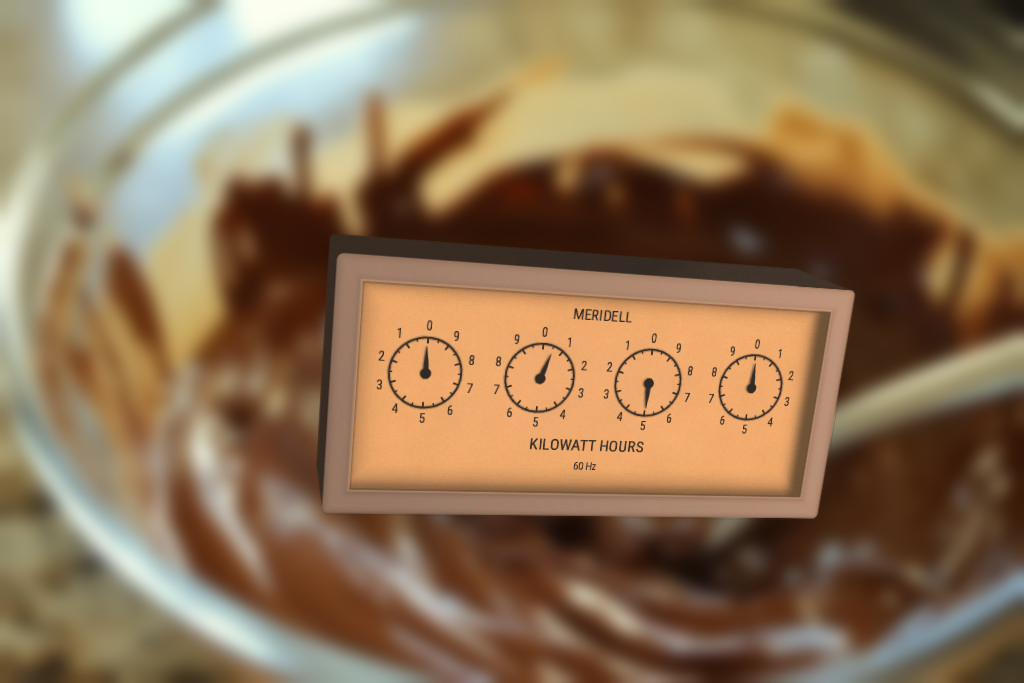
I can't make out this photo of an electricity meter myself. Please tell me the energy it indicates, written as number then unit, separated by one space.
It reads 50 kWh
